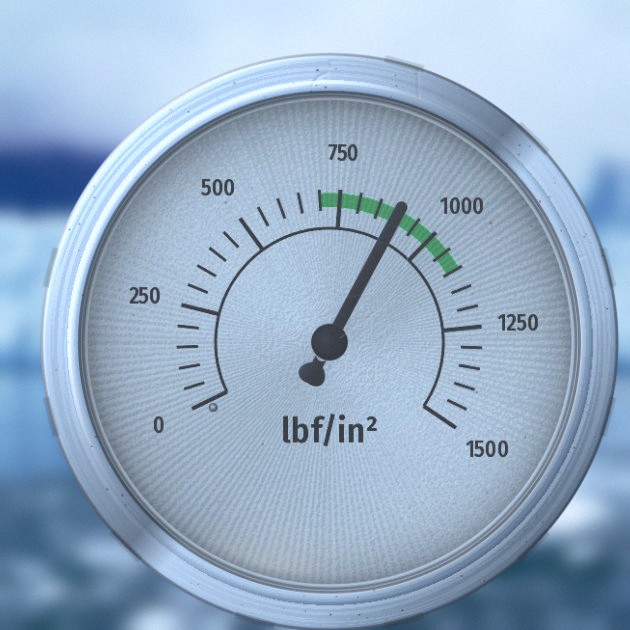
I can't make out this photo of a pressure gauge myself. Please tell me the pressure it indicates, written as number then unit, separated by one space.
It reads 900 psi
